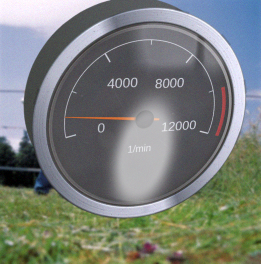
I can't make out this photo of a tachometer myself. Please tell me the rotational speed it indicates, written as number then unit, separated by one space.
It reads 1000 rpm
